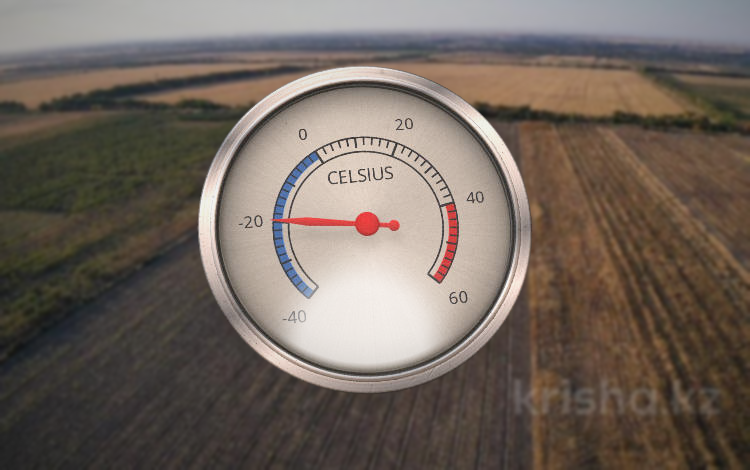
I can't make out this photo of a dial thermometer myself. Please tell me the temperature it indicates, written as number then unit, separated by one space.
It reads -20 °C
